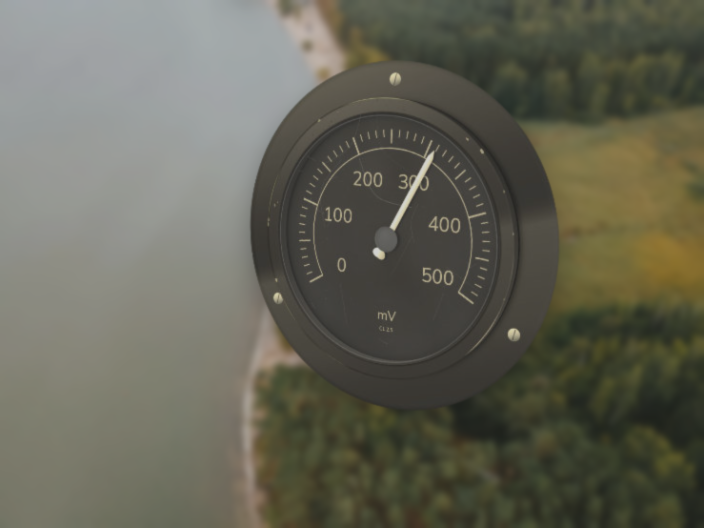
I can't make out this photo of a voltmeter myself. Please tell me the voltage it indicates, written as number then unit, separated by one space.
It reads 310 mV
